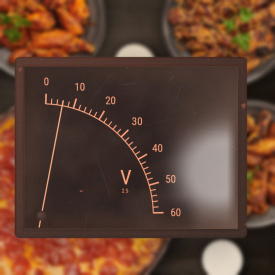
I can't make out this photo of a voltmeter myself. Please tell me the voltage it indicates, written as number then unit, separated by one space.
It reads 6 V
